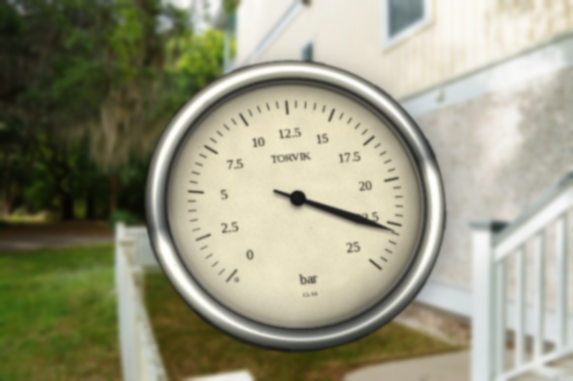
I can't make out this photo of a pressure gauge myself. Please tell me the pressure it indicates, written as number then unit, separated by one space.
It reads 23 bar
